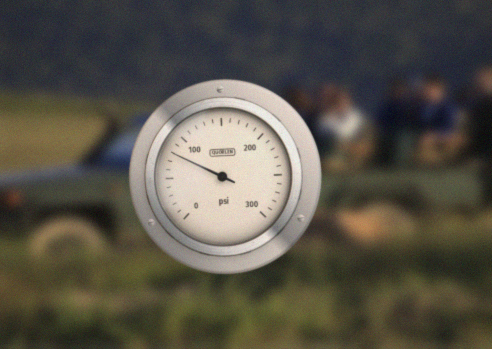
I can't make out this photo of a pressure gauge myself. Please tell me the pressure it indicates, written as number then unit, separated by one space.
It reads 80 psi
